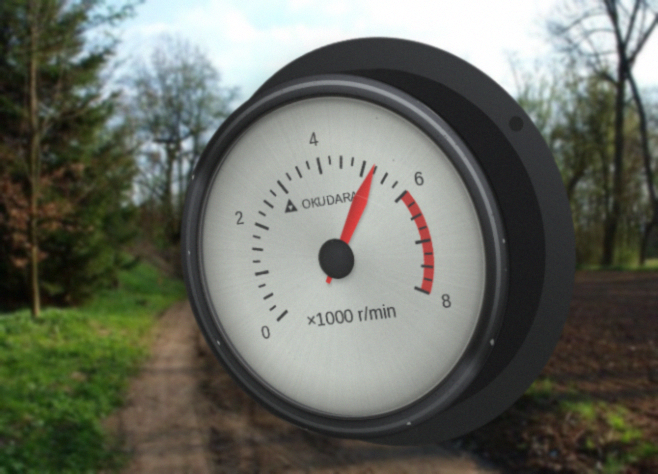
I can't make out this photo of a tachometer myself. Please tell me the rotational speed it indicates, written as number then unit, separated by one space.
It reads 5250 rpm
